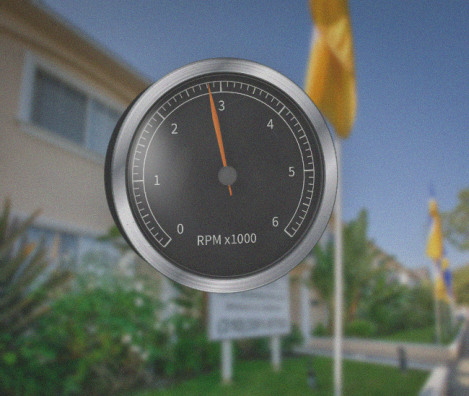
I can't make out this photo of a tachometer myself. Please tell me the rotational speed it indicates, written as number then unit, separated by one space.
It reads 2800 rpm
